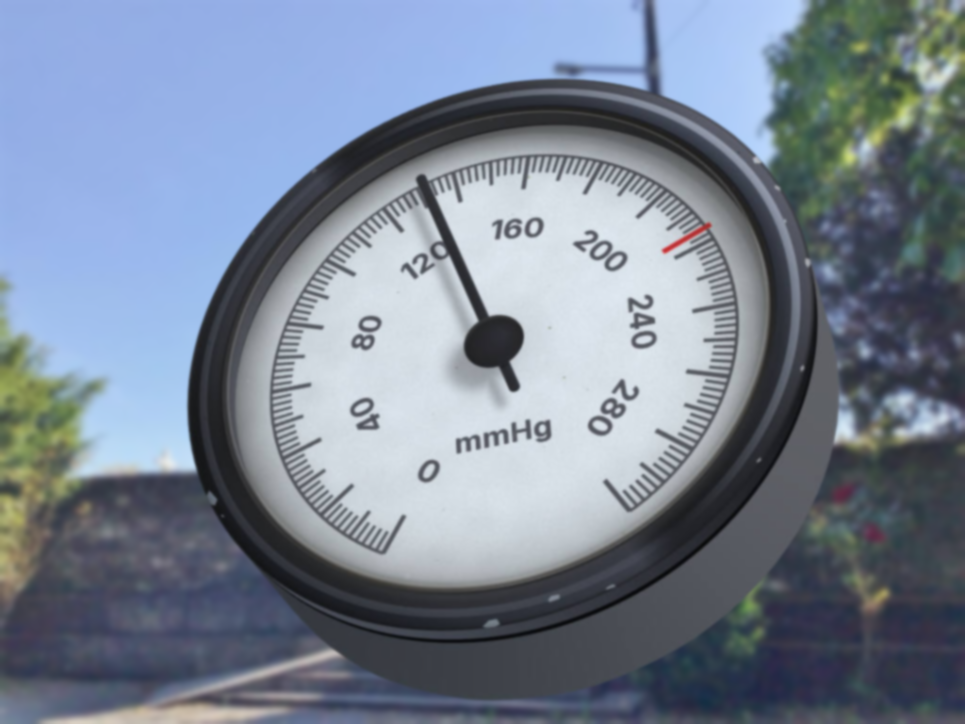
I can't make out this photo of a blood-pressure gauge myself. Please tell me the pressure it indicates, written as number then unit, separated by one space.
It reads 132 mmHg
